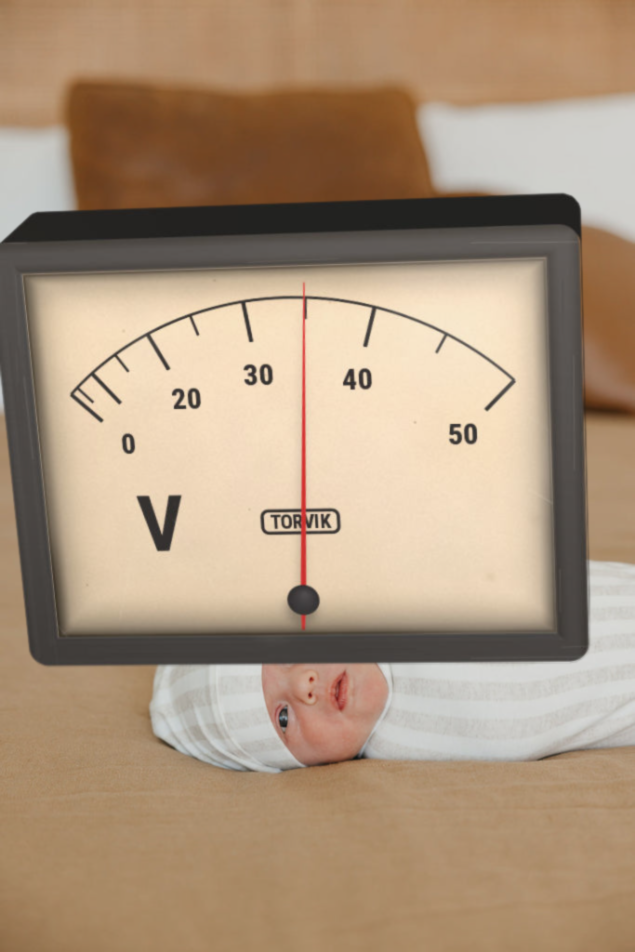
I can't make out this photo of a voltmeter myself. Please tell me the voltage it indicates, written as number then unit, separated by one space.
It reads 35 V
